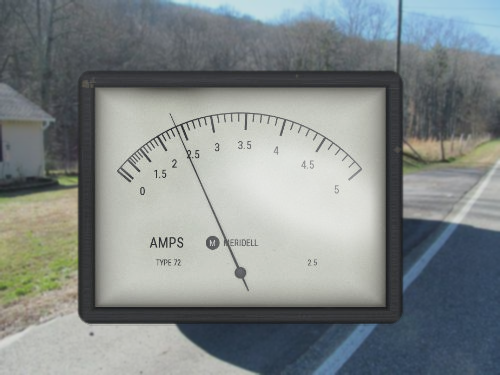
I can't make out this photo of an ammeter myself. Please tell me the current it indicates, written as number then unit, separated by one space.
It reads 2.4 A
